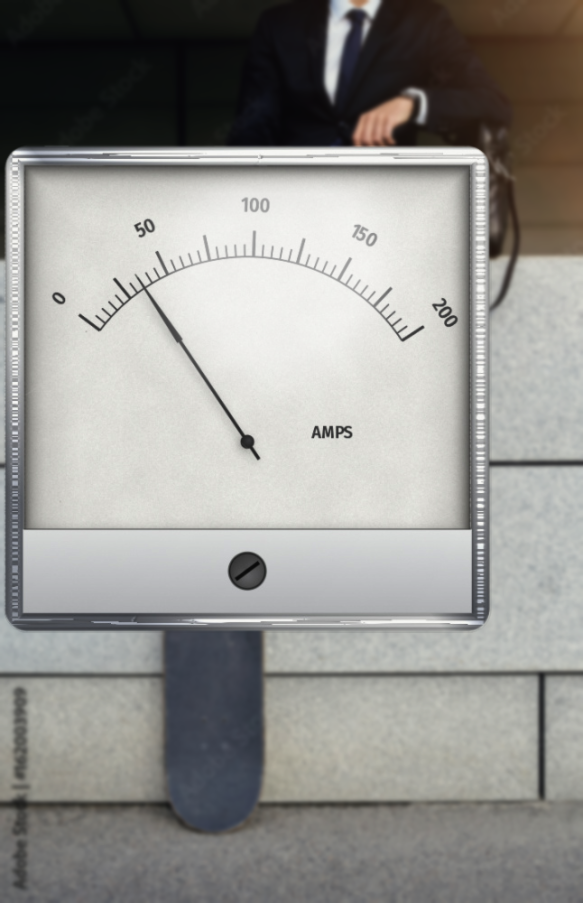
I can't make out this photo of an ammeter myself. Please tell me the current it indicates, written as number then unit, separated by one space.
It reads 35 A
